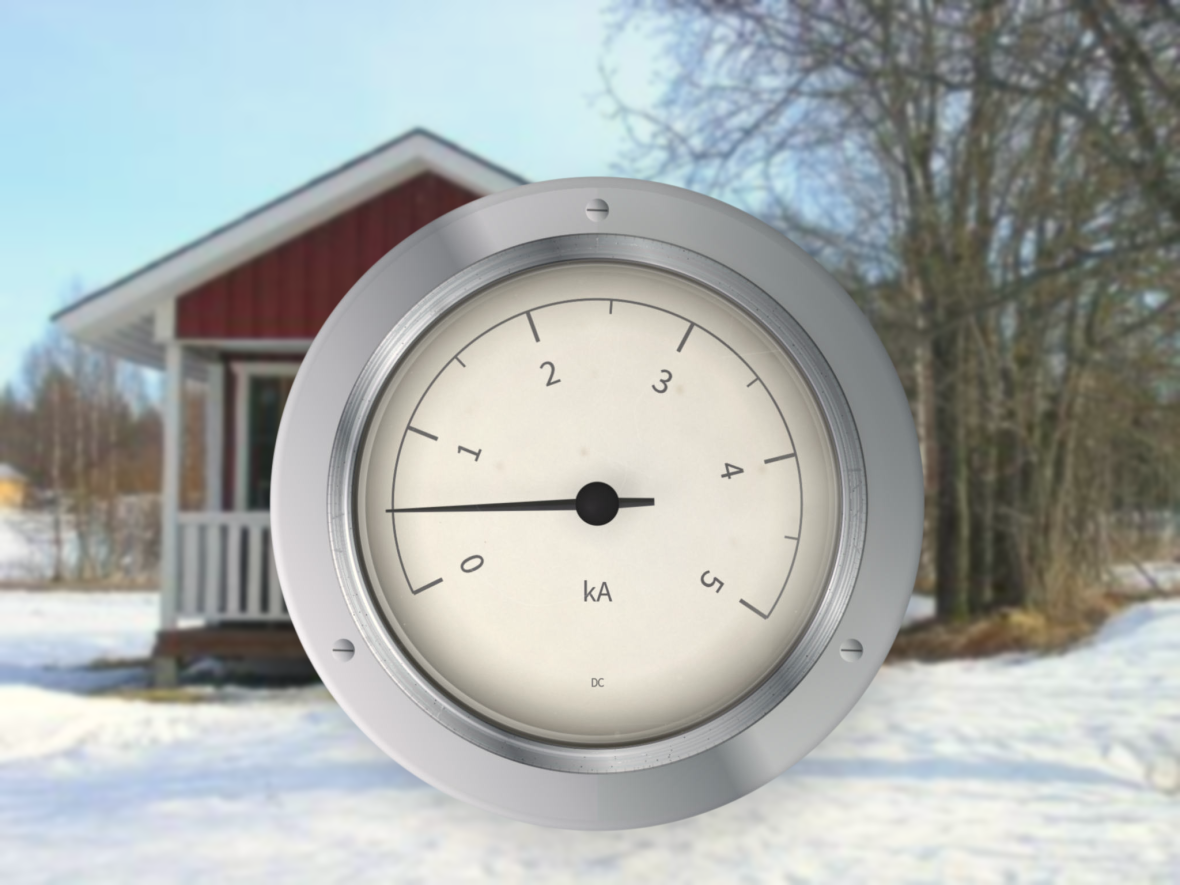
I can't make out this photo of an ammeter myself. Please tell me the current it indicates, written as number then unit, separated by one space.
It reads 0.5 kA
